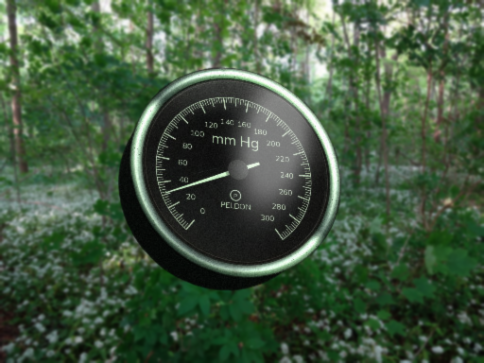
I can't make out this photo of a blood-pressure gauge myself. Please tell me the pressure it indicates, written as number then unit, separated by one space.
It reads 30 mmHg
